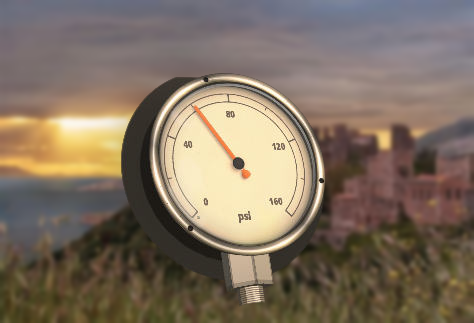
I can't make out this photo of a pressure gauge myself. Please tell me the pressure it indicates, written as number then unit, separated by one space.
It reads 60 psi
